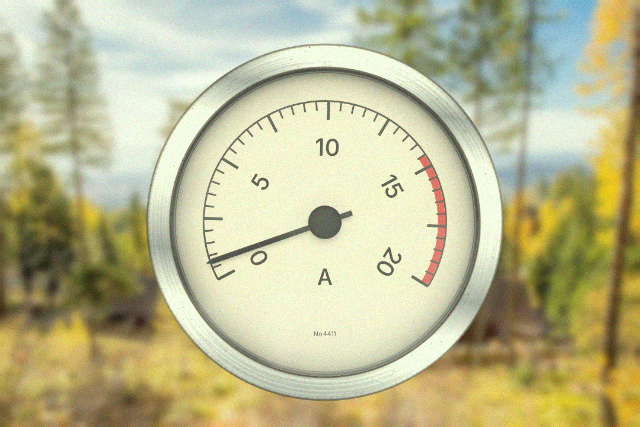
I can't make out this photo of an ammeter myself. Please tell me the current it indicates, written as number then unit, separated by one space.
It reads 0.75 A
